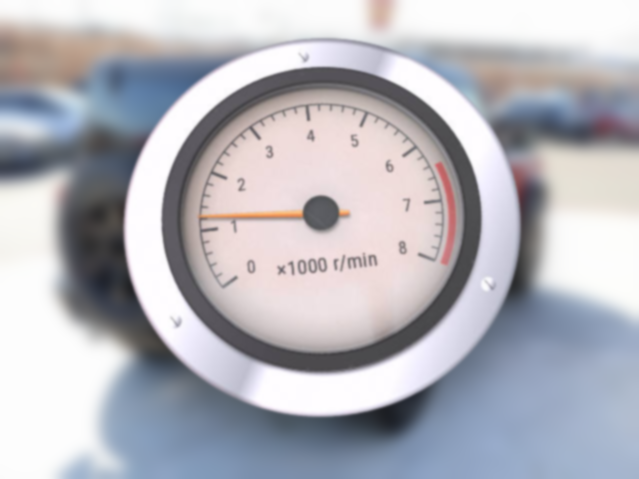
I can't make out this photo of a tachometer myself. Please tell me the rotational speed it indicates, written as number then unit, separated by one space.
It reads 1200 rpm
